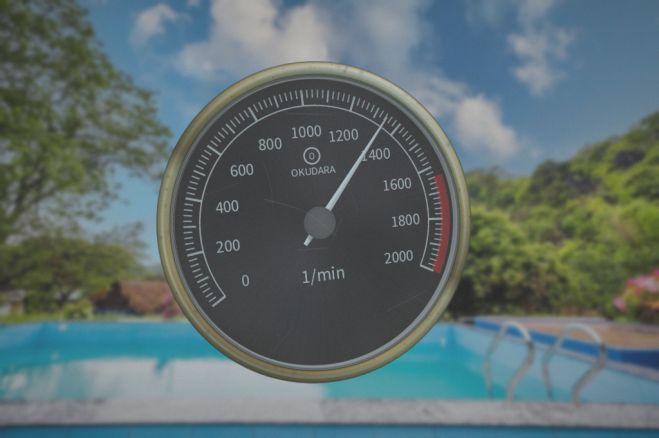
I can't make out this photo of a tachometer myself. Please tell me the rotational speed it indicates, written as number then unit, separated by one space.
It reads 1340 rpm
